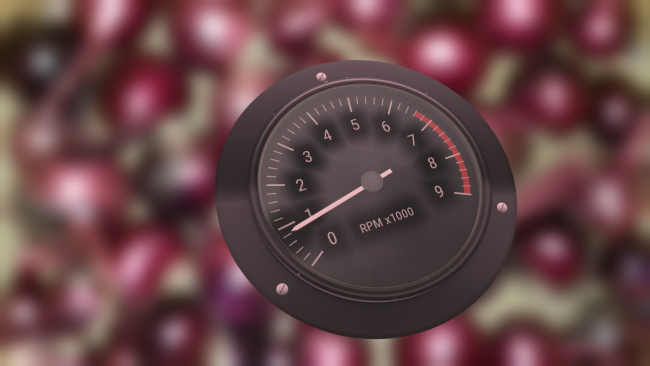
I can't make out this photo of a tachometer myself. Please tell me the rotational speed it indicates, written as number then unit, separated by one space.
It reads 800 rpm
